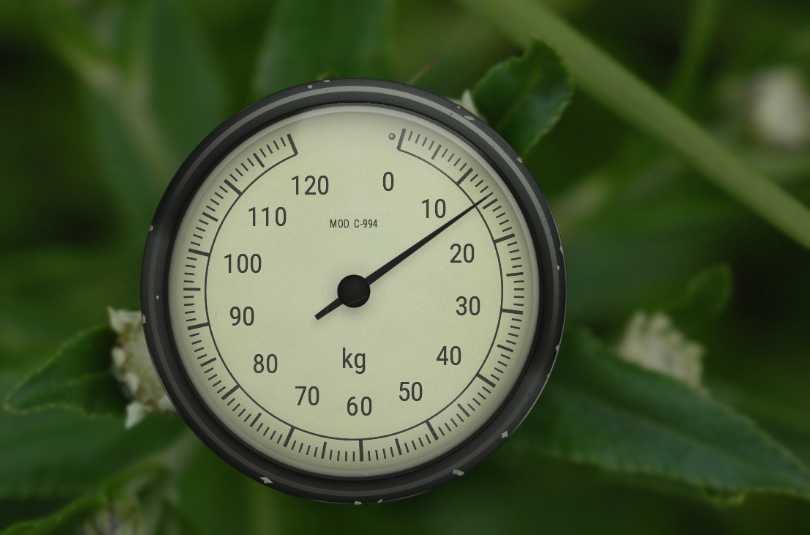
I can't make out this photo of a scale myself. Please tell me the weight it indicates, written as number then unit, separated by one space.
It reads 14 kg
